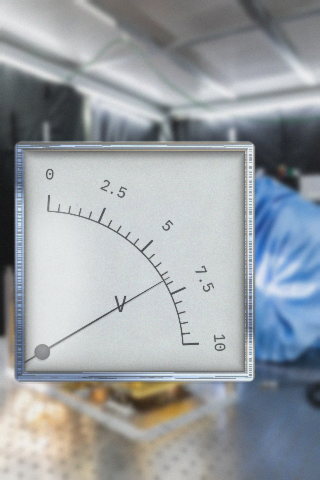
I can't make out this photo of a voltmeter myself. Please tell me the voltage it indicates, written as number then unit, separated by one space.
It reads 6.75 V
